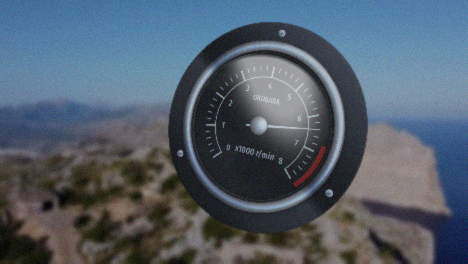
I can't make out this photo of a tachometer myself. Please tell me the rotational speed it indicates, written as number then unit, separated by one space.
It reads 6400 rpm
